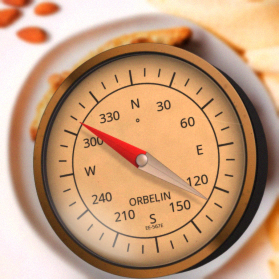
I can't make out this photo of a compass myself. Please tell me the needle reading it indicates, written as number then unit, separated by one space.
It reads 310 °
